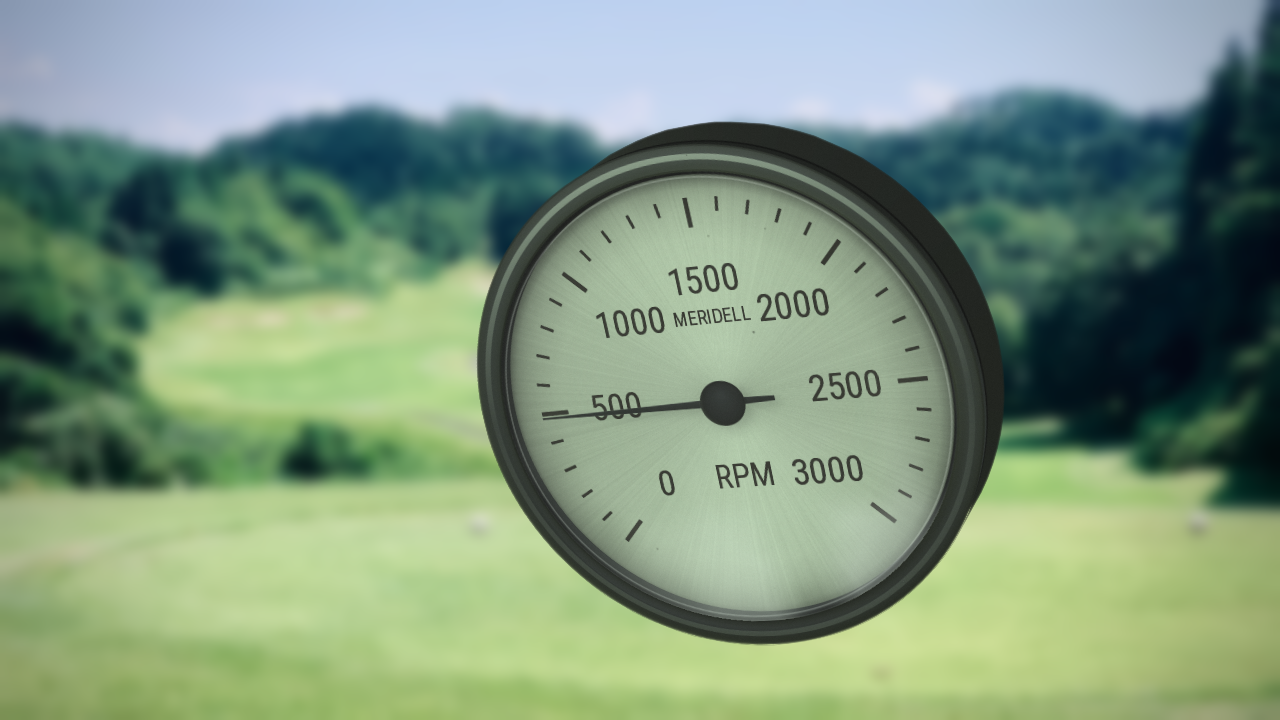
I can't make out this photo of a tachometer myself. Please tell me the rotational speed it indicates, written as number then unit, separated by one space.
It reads 500 rpm
